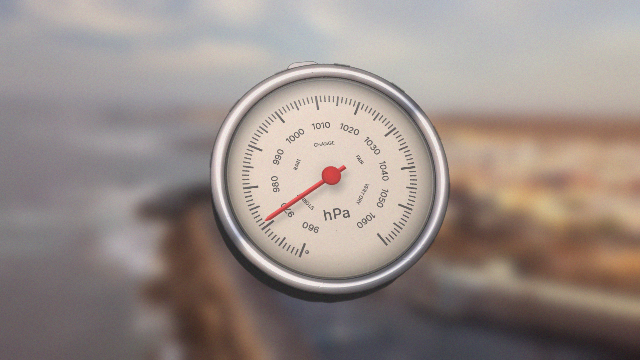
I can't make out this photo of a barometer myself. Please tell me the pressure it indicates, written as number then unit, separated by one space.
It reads 971 hPa
